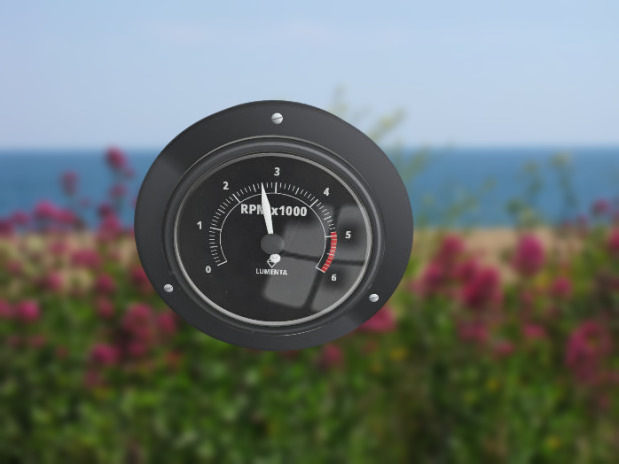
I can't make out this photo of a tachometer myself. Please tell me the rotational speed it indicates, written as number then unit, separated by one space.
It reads 2700 rpm
